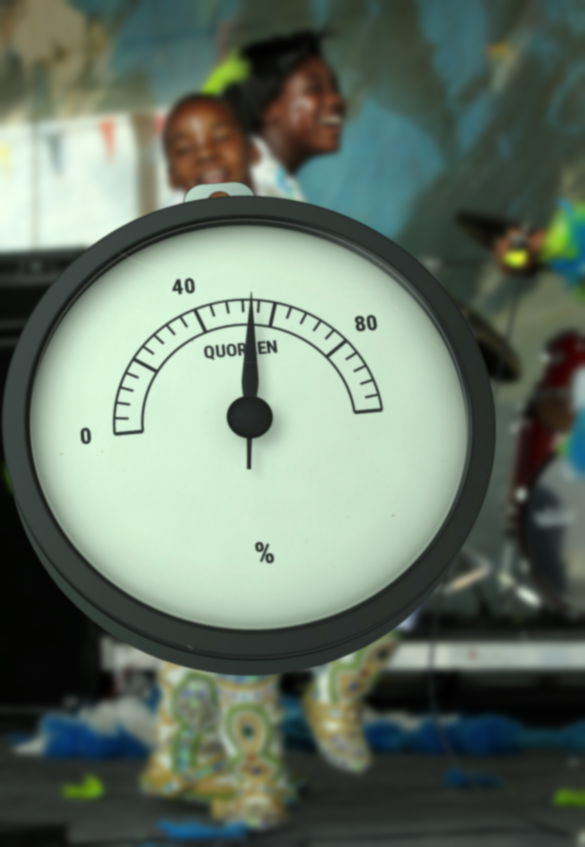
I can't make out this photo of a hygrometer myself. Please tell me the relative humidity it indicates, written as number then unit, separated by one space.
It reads 54 %
